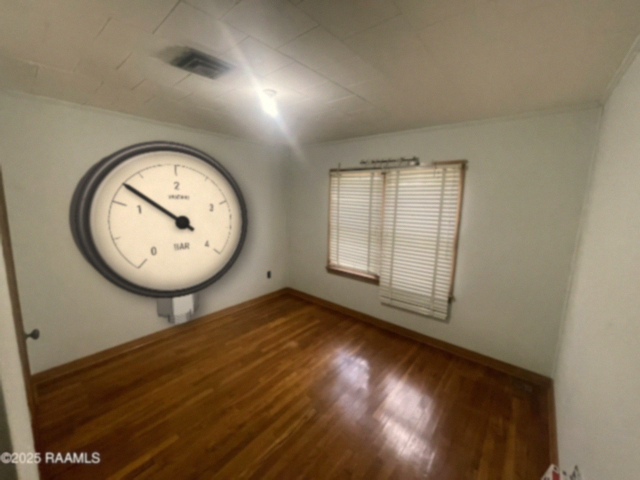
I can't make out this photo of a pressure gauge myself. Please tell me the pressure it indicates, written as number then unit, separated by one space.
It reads 1.25 bar
